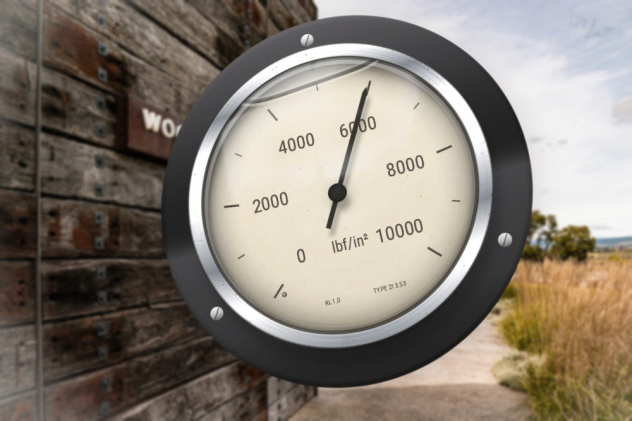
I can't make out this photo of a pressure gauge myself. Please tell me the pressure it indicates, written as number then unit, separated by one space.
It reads 6000 psi
